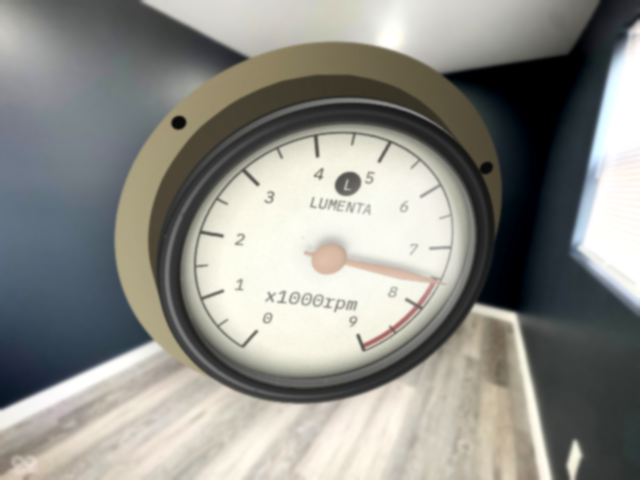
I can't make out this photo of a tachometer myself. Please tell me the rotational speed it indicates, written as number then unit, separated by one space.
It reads 7500 rpm
